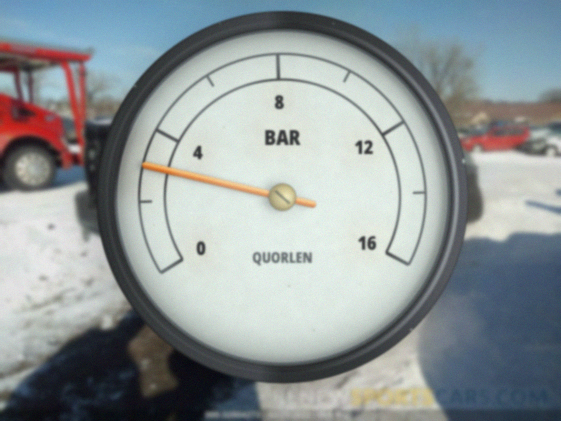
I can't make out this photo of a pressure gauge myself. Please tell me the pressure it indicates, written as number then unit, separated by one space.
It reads 3 bar
